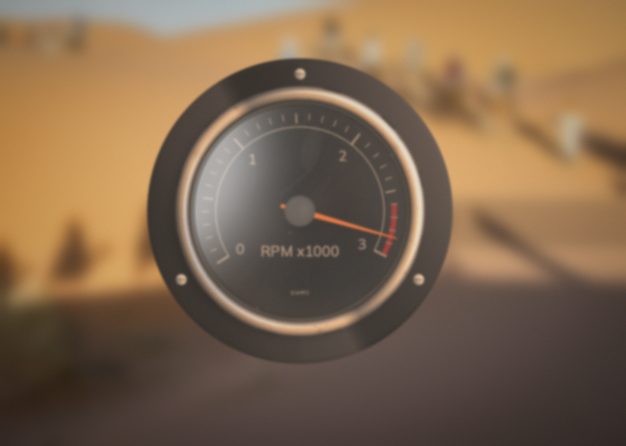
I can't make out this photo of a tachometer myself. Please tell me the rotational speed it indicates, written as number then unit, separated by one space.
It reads 2850 rpm
